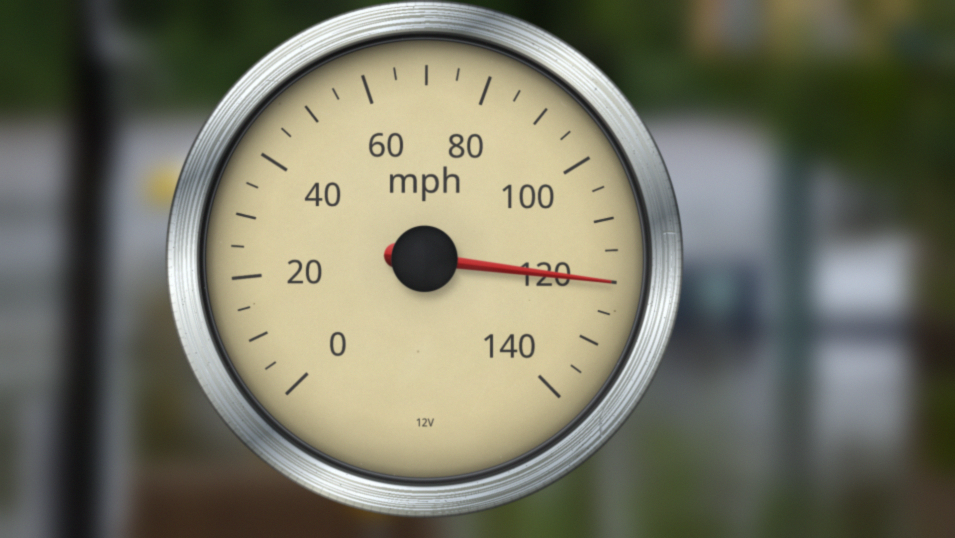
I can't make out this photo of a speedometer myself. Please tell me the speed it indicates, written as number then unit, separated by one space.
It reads 120 mph
